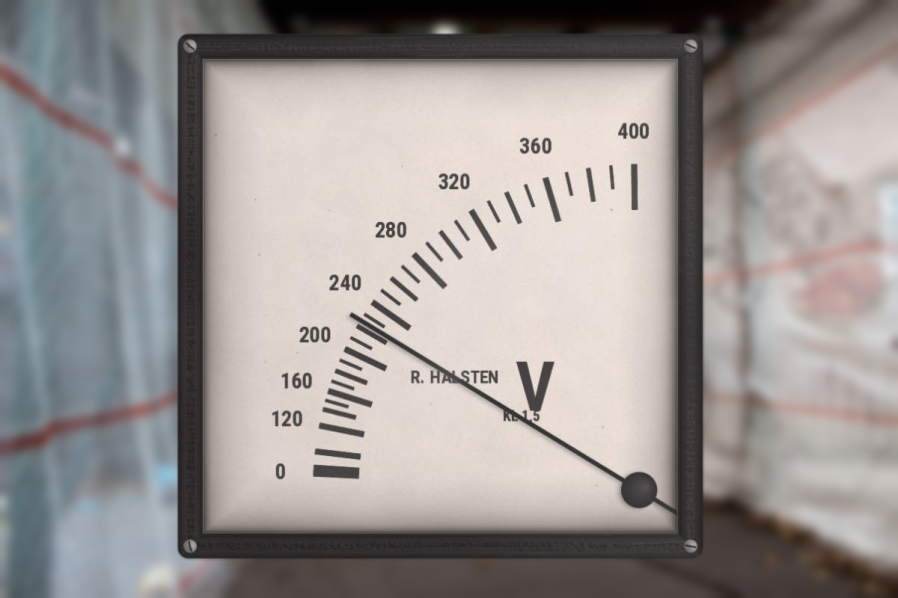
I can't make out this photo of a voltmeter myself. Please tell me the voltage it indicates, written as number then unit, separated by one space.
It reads 225 V
